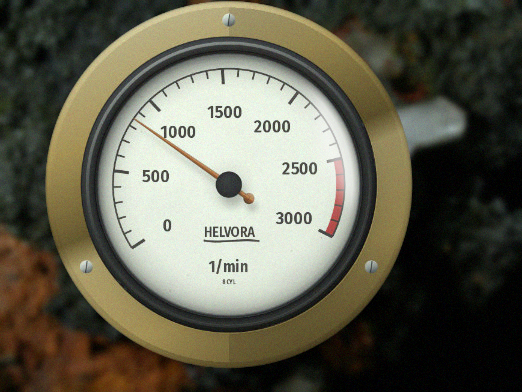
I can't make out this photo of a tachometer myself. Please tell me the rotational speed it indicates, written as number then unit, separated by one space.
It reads 850 rpm
